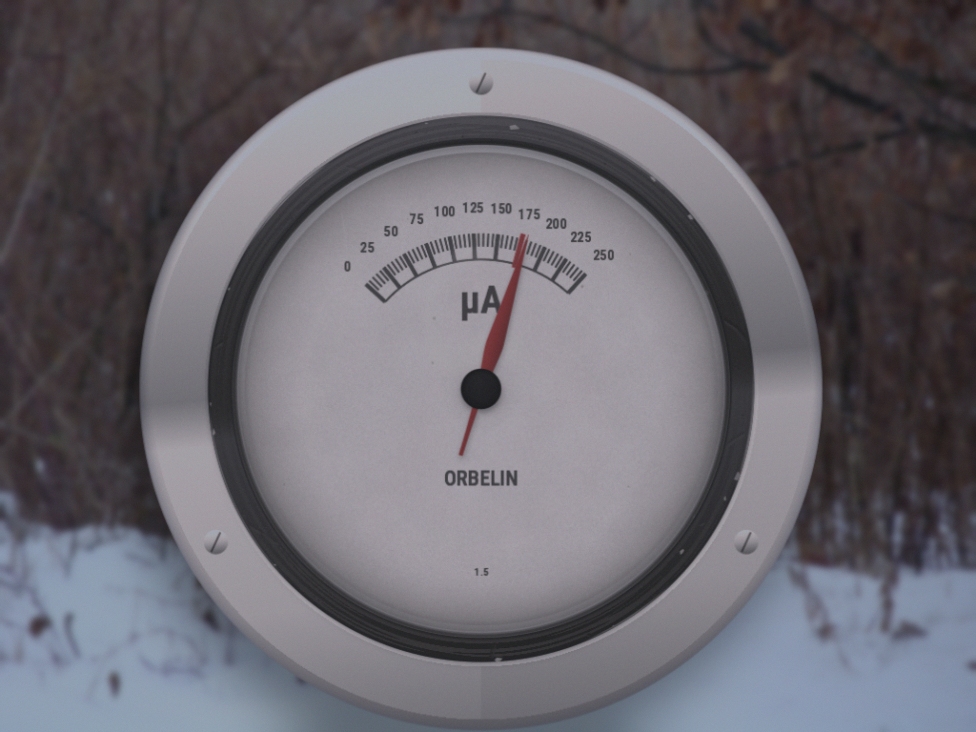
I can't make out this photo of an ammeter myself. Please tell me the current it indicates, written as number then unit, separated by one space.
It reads 180 µA
